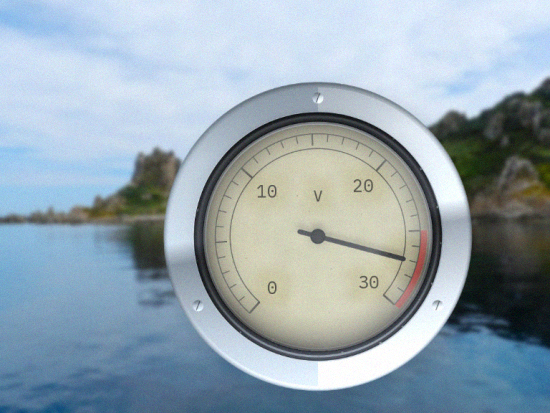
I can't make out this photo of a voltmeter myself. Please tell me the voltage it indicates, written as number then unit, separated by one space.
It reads 27 V
